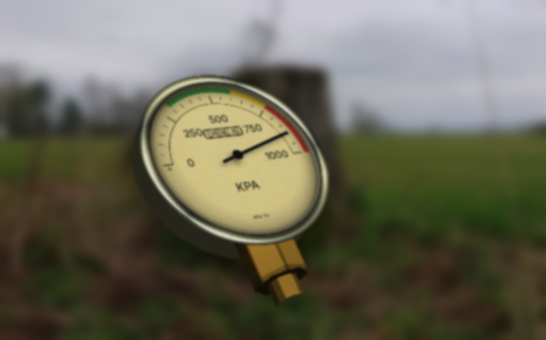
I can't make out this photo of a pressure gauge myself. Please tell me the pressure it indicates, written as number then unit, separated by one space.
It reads 900 kPa
